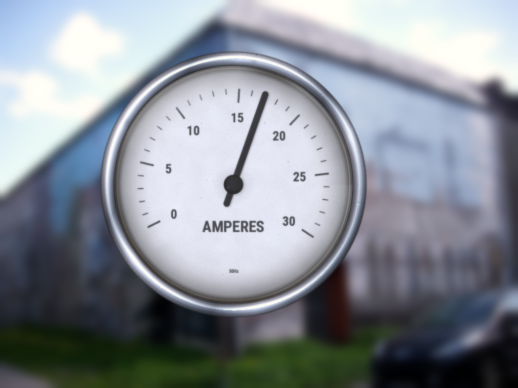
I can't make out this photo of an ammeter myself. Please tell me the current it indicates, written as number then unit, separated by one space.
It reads 17 A
